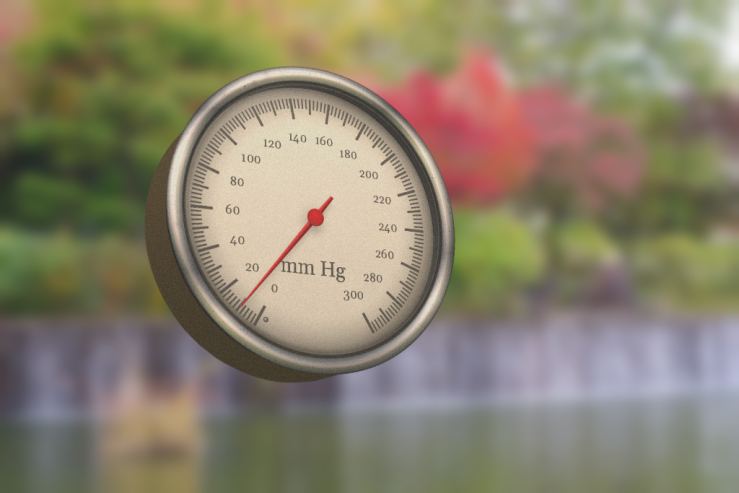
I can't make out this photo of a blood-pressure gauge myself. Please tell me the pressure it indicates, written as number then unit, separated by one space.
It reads 10 mmHg
